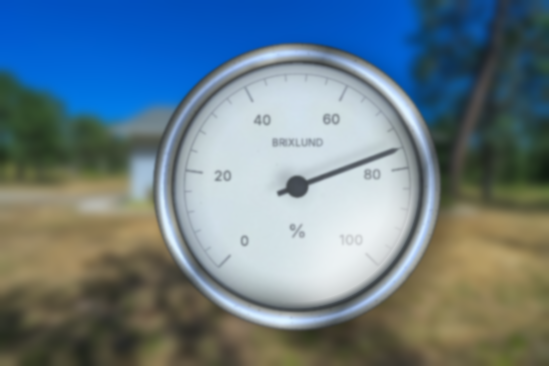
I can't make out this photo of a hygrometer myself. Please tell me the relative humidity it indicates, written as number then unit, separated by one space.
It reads 76 %
